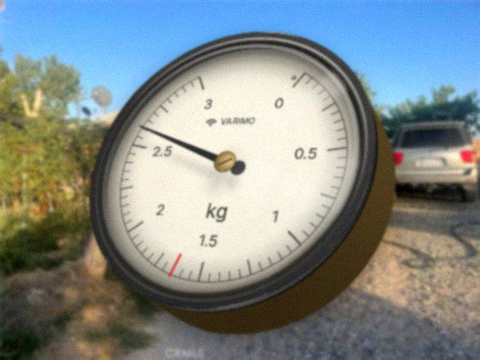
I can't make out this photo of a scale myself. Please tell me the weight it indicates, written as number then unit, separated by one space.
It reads 2.6 kg
